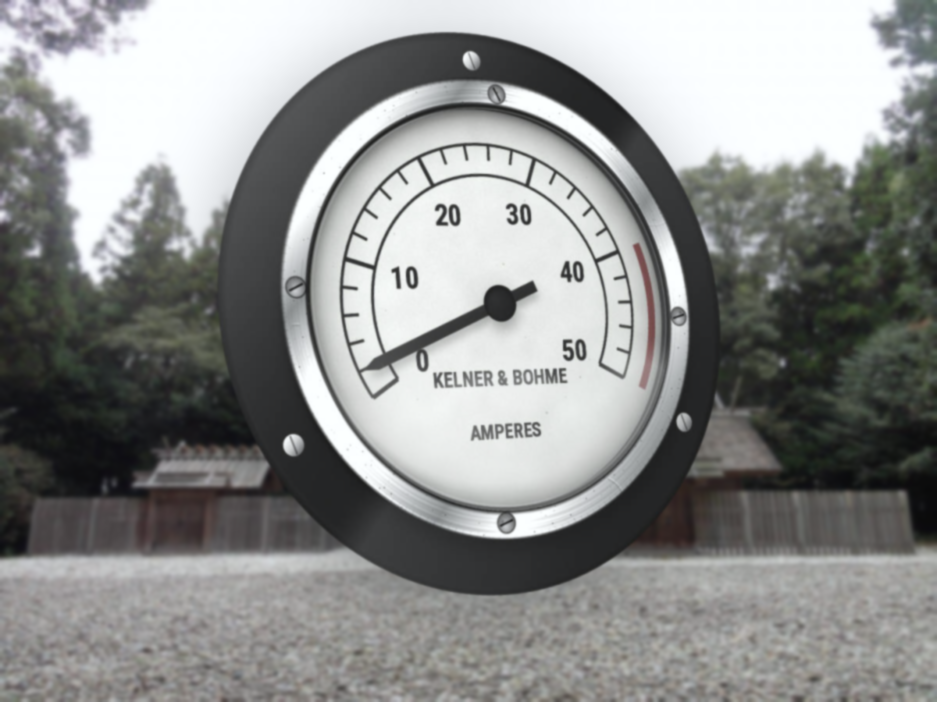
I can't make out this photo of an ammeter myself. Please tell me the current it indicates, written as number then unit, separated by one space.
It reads 2 A
